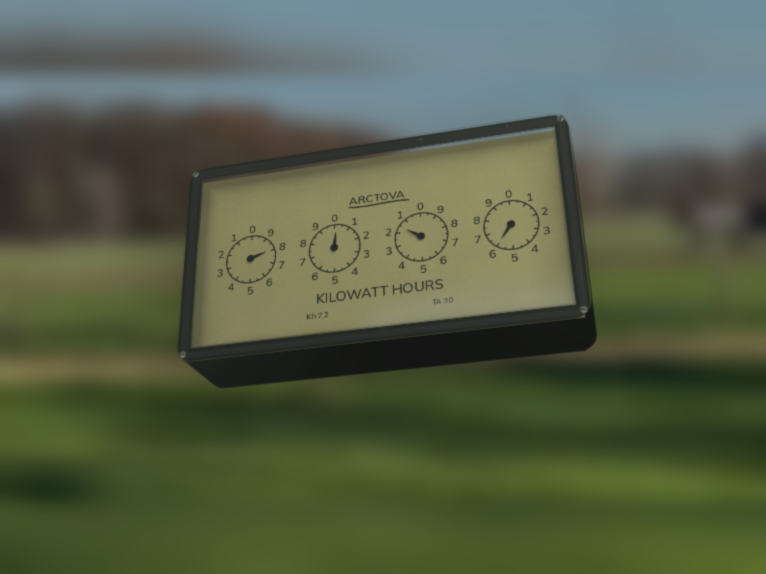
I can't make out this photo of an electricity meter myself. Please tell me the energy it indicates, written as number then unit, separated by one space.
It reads 8016 kWh
